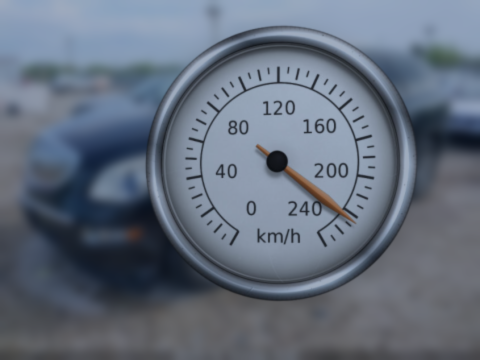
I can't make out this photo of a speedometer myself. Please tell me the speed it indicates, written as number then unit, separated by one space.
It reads 222.5 km/h
